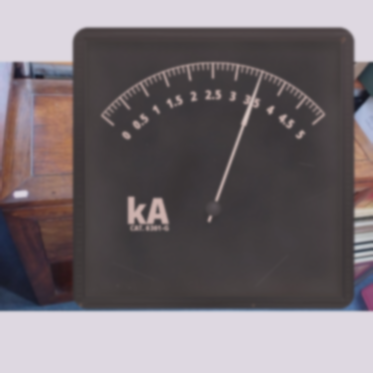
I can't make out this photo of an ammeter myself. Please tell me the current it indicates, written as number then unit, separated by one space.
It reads 3.5 kA
